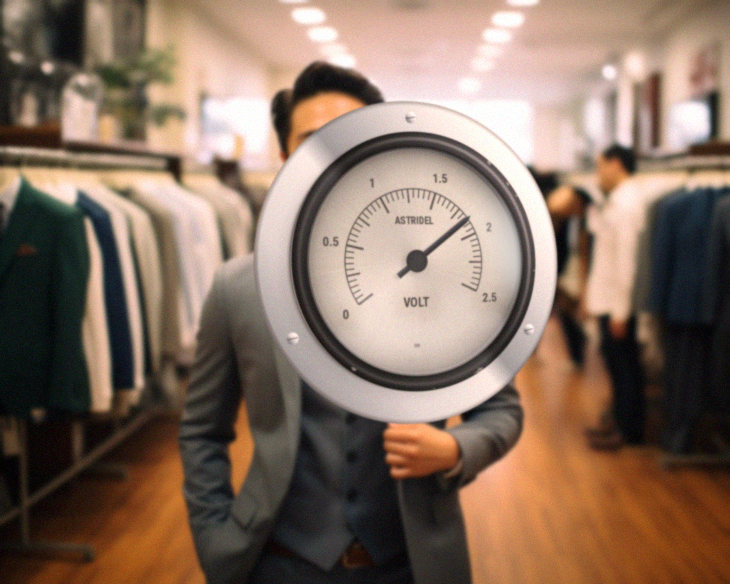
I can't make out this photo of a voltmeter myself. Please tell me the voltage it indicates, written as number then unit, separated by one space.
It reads 1.85 V
